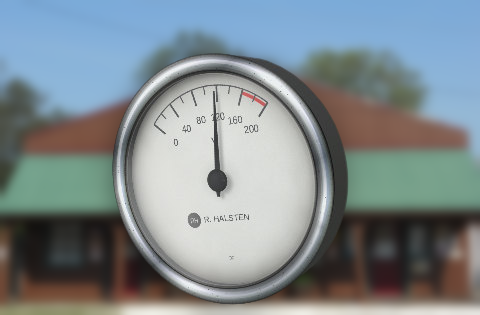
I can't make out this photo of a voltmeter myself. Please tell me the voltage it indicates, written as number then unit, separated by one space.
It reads 120 V
